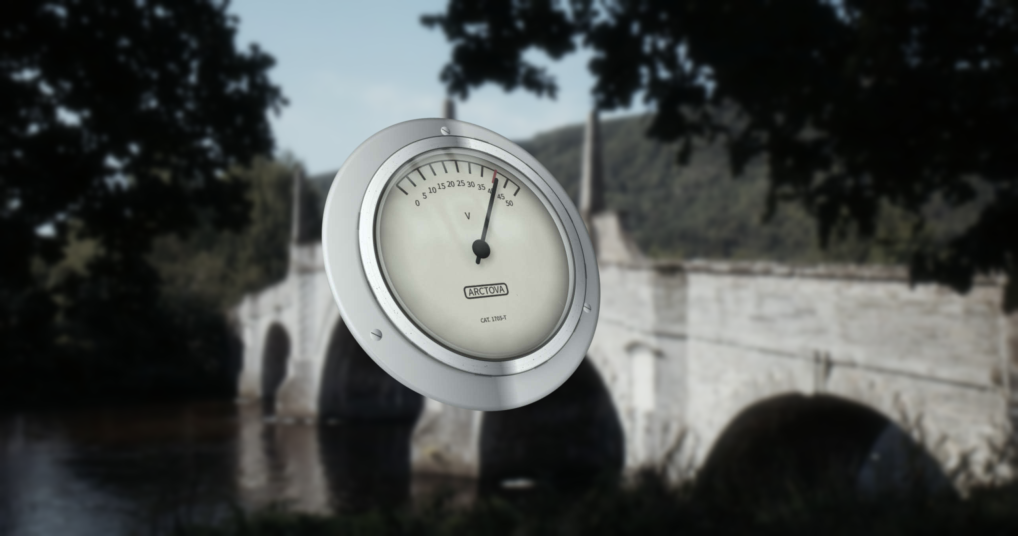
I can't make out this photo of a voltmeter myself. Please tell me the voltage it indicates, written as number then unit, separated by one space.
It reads 40 V
